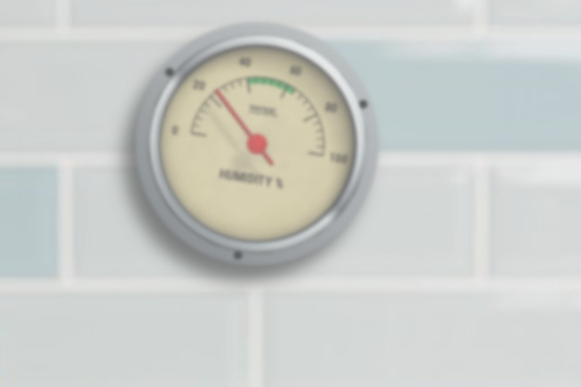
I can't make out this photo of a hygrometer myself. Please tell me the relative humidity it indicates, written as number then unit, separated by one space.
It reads 24 %
